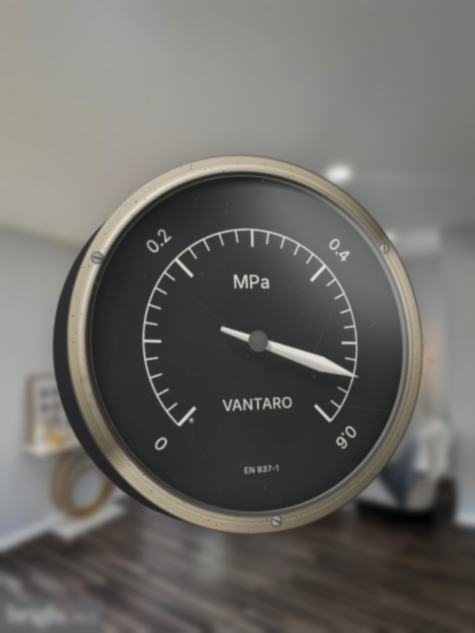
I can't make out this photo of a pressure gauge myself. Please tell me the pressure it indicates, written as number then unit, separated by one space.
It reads 0.54 MPa
